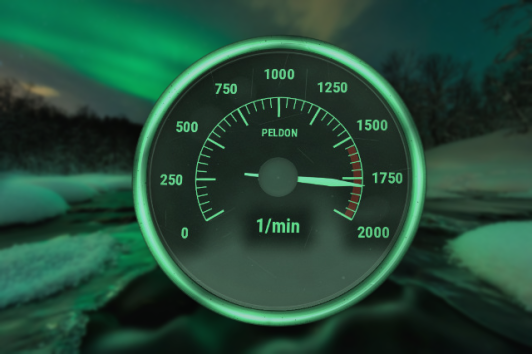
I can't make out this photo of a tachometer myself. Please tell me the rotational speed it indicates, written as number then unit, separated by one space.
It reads 1800 rpm
